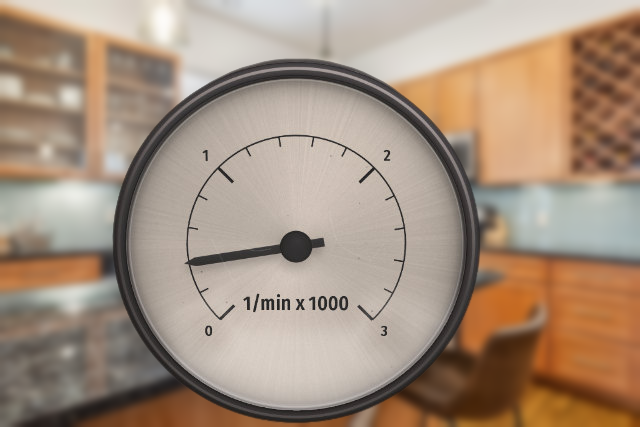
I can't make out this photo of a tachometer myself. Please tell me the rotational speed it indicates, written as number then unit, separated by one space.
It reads 400 rpm
